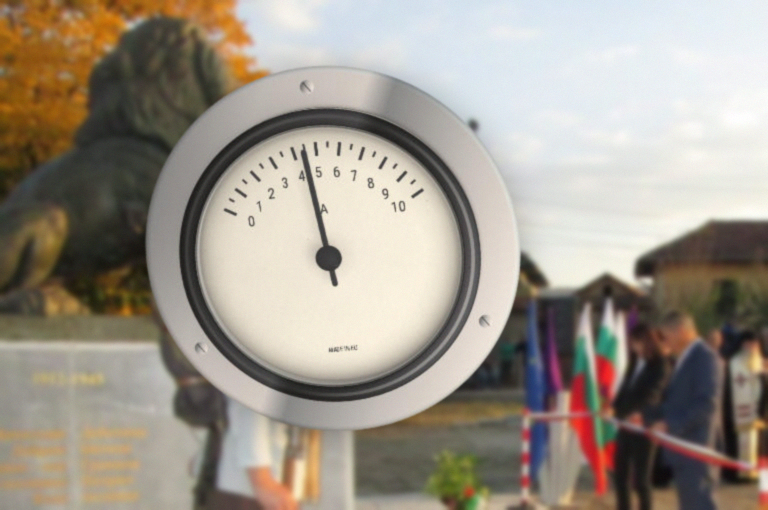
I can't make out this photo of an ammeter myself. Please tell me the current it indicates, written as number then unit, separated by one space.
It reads 4.5 A
